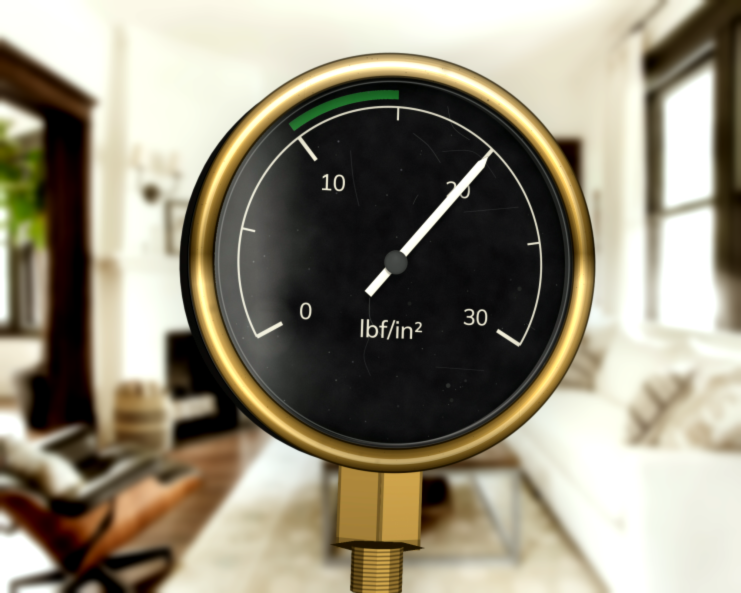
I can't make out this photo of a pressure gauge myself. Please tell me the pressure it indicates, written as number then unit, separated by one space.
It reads 20 psi
